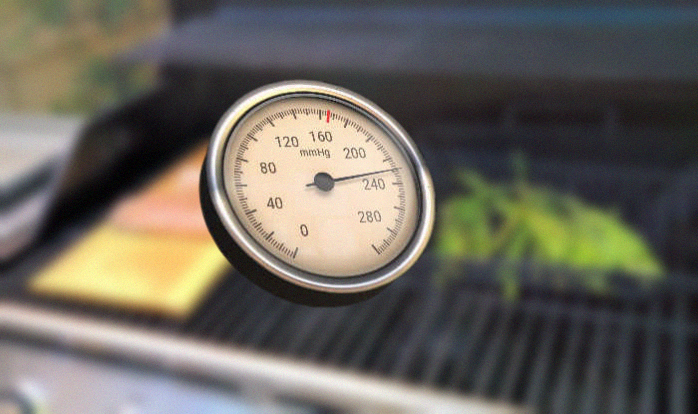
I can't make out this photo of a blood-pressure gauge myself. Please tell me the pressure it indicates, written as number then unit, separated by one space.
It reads 230 mmHg
